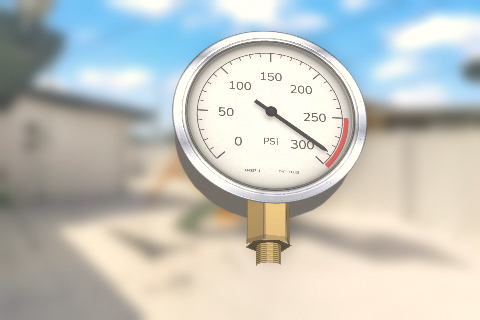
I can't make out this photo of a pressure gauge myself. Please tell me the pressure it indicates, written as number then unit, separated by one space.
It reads 290 psi
